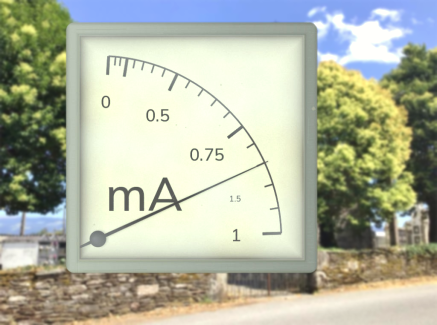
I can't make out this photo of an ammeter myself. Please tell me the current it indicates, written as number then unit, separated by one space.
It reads 0.85 mA
